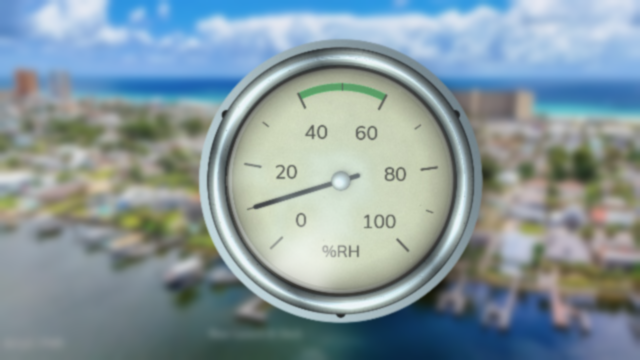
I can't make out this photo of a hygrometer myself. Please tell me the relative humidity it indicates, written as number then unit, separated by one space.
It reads 10 %
